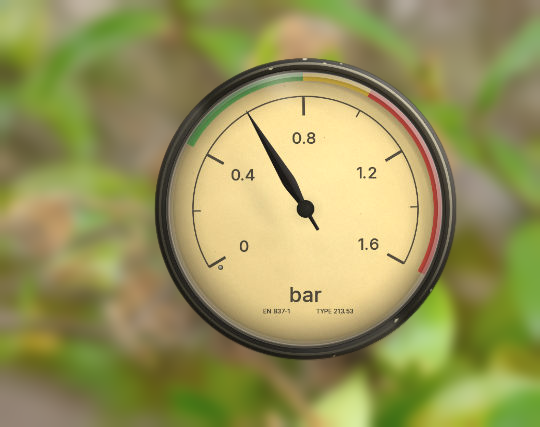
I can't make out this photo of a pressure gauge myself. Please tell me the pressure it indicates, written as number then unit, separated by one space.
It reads 0.6 bar
